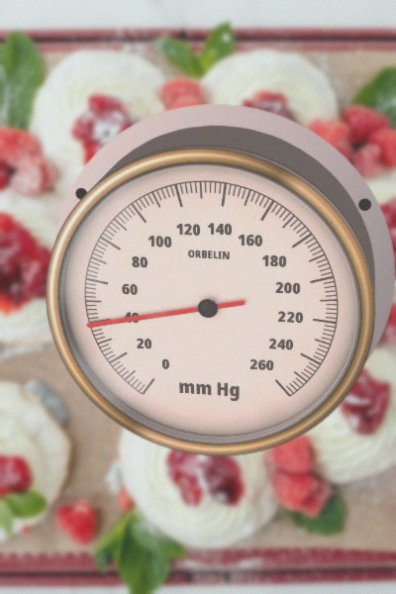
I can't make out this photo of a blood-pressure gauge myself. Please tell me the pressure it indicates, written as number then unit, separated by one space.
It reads 40 mmHg
